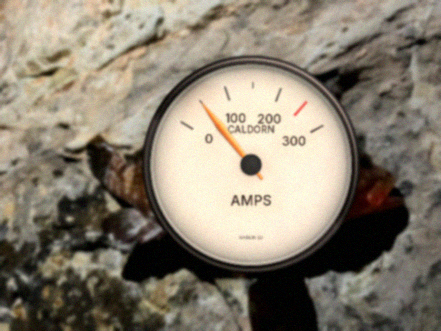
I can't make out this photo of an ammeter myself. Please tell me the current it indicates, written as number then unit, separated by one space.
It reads 50 A
